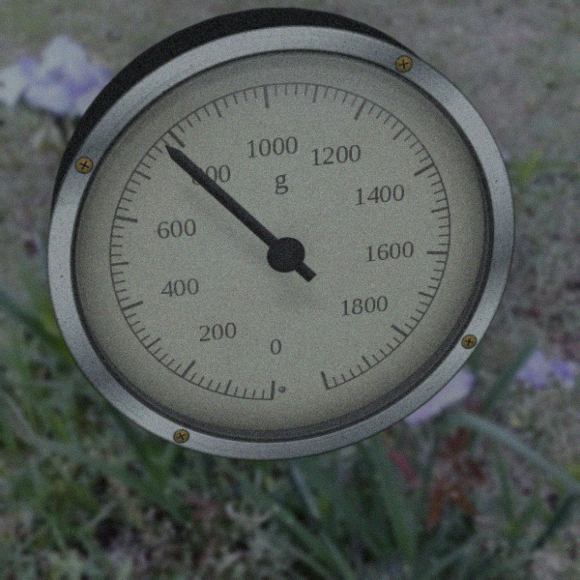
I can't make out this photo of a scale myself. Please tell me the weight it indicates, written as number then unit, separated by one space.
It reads 780 g
